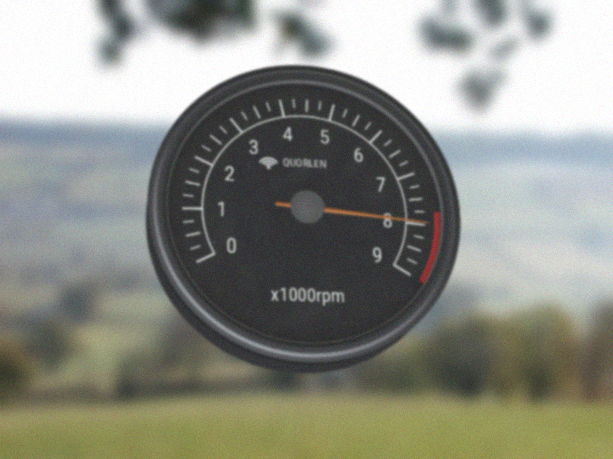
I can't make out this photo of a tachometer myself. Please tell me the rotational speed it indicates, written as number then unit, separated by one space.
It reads 8000 rpm
